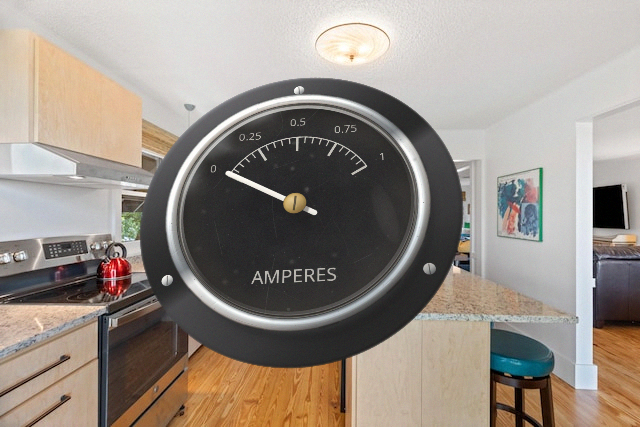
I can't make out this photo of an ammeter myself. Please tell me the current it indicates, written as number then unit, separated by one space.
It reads 0 A
